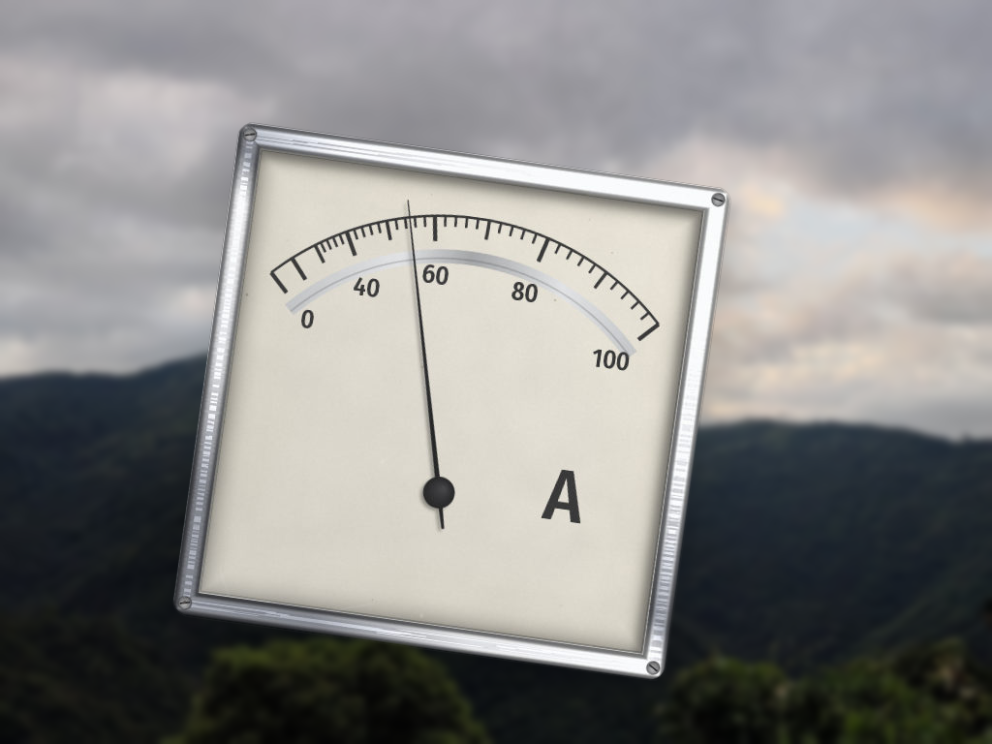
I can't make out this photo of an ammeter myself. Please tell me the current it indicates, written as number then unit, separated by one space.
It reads 55 A
